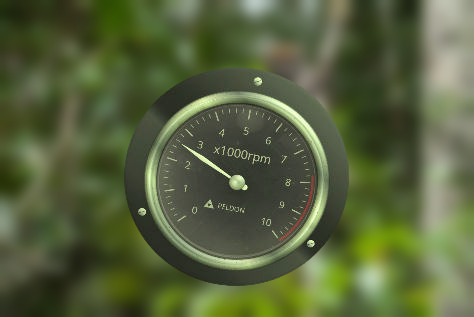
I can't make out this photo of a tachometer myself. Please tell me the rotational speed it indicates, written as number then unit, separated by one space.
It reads 2600 rpm
